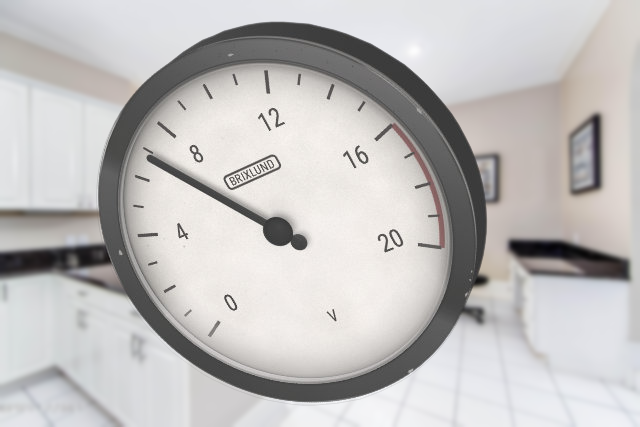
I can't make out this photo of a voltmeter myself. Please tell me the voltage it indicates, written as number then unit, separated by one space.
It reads 7 V
